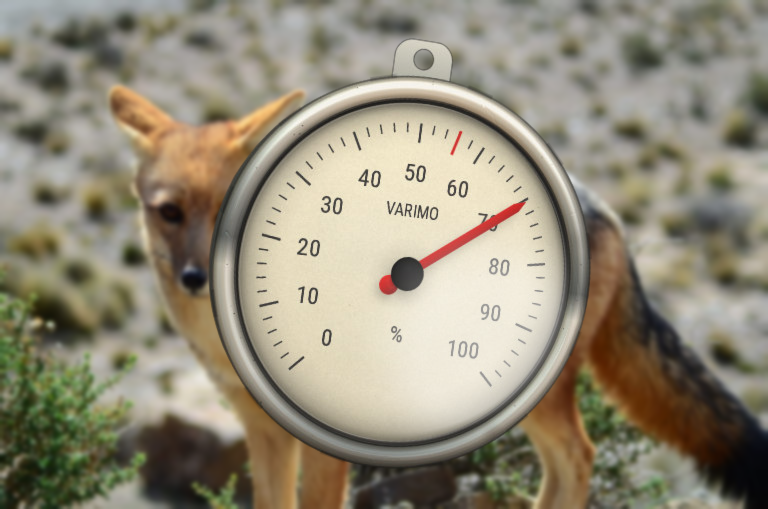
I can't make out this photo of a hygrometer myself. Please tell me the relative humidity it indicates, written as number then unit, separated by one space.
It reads 70 %
